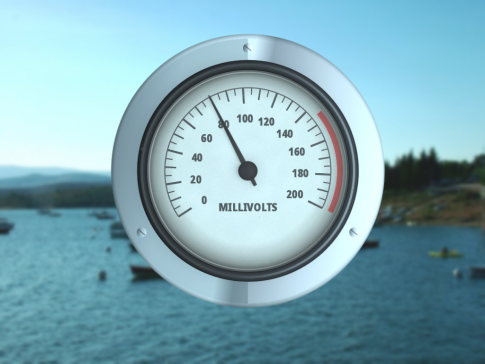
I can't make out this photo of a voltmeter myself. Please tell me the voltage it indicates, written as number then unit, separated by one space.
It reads 80 mV
